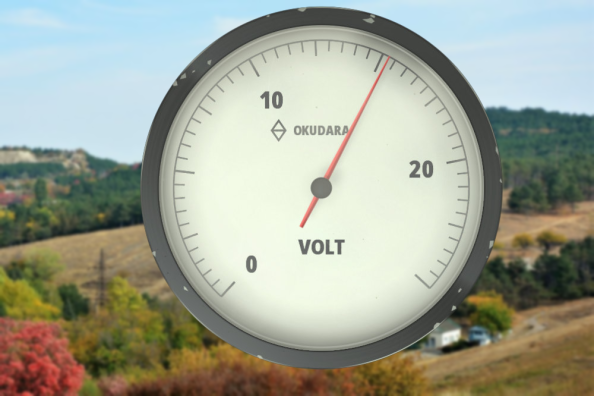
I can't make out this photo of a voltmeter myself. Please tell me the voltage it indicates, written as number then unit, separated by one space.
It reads 15.25 V
